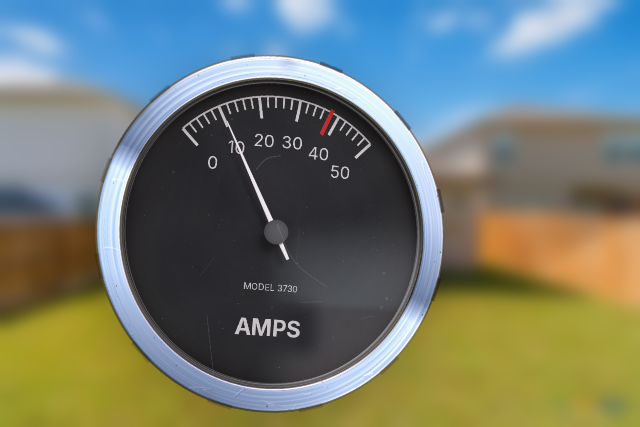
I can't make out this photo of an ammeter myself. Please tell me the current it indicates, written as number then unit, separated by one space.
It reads 10 A
